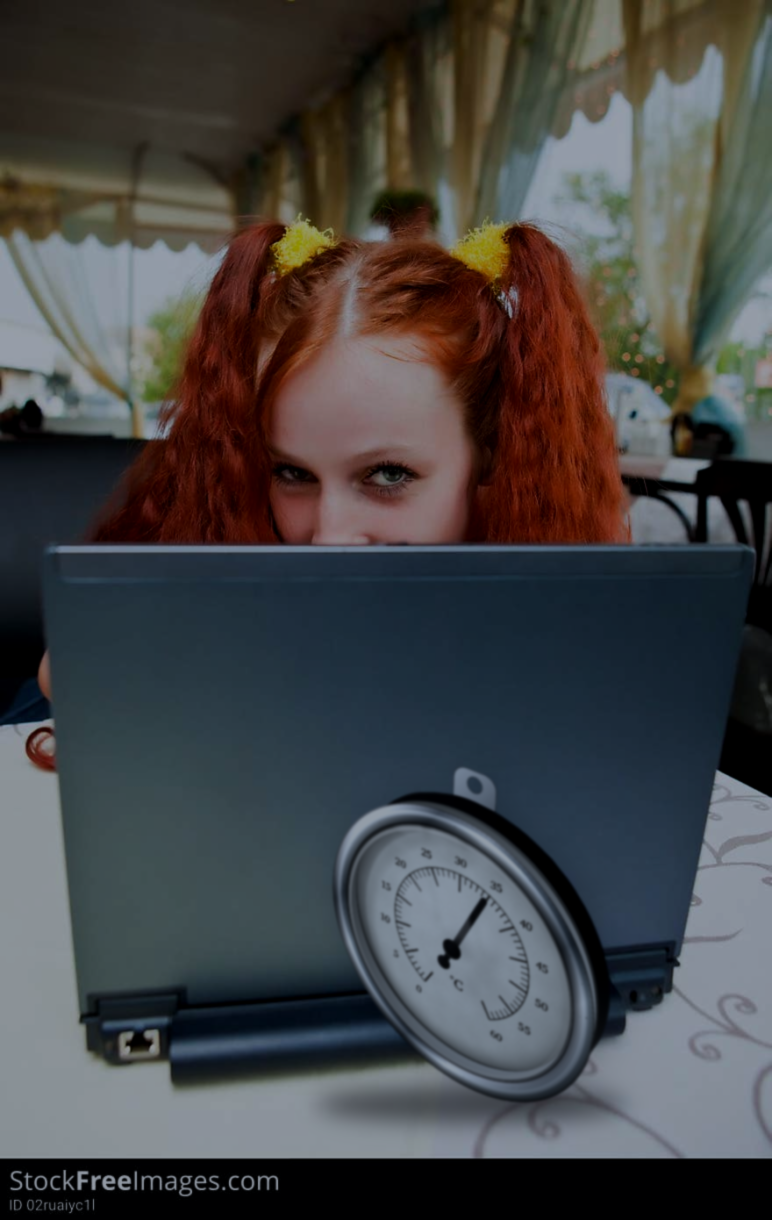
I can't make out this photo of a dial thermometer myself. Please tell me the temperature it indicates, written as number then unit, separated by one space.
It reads 35 °C
